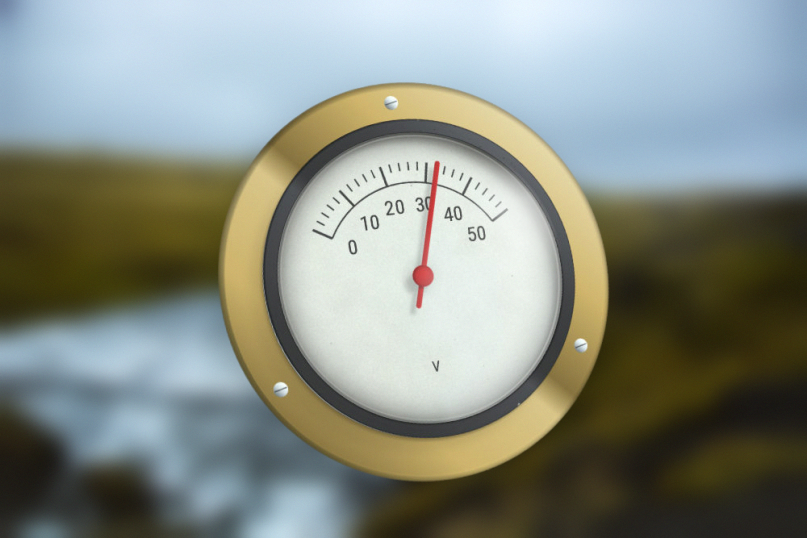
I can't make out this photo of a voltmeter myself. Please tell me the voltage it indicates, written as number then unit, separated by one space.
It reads 32 V
